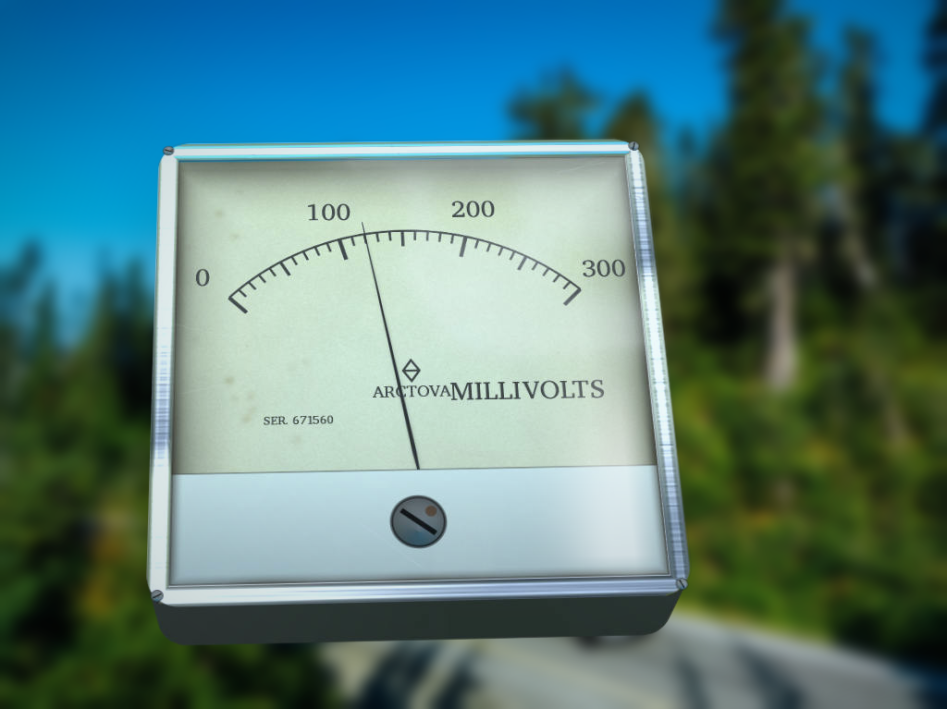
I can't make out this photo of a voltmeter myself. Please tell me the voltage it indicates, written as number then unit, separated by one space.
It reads 120 mV
